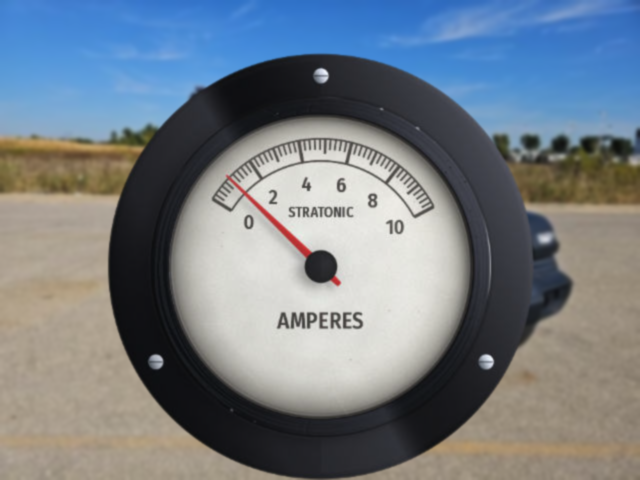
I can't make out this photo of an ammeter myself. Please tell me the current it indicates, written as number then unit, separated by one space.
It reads 1 A
